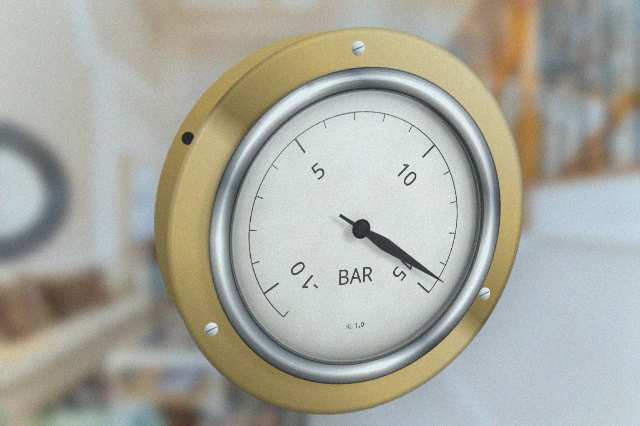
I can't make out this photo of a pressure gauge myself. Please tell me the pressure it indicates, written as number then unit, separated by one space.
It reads 14.5 bar
